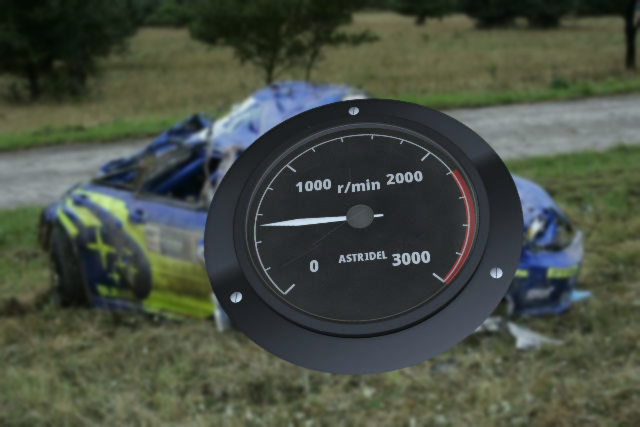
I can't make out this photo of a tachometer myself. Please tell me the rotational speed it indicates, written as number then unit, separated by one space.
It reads 500 rpm
